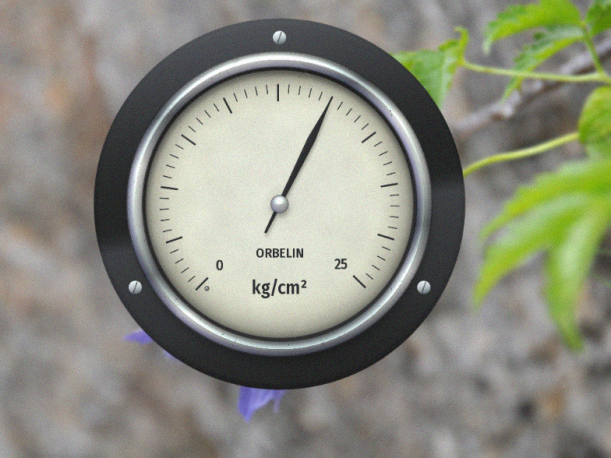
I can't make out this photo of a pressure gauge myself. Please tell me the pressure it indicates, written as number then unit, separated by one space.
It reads 15 kg/cm²
